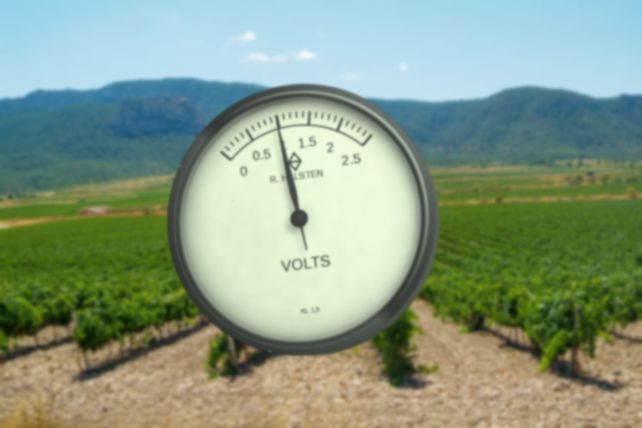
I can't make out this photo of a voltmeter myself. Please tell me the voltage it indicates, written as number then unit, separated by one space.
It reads 1 V
